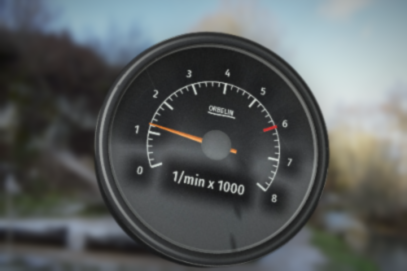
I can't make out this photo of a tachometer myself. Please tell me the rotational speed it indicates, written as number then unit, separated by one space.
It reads 1200 rpm
